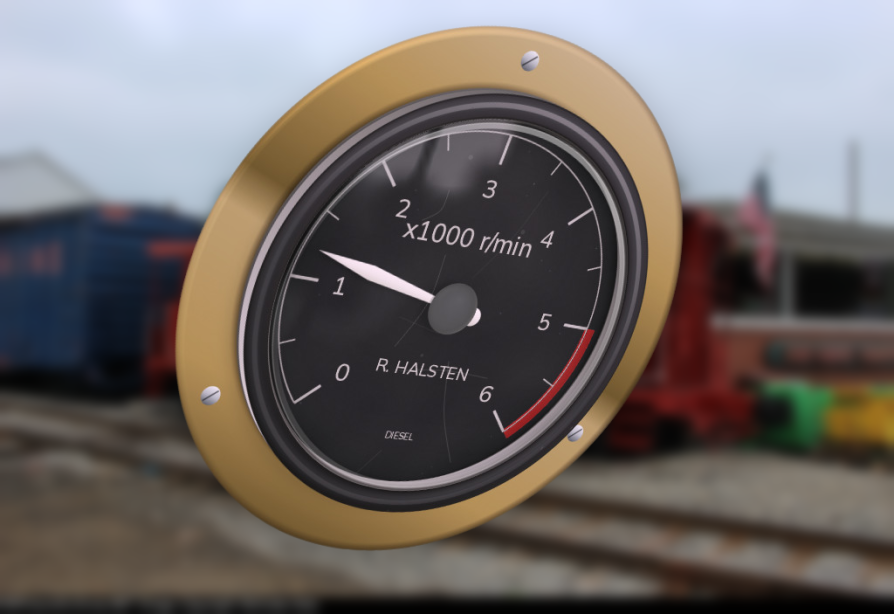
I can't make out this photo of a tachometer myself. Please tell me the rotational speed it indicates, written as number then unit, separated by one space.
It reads 1250 rpm
